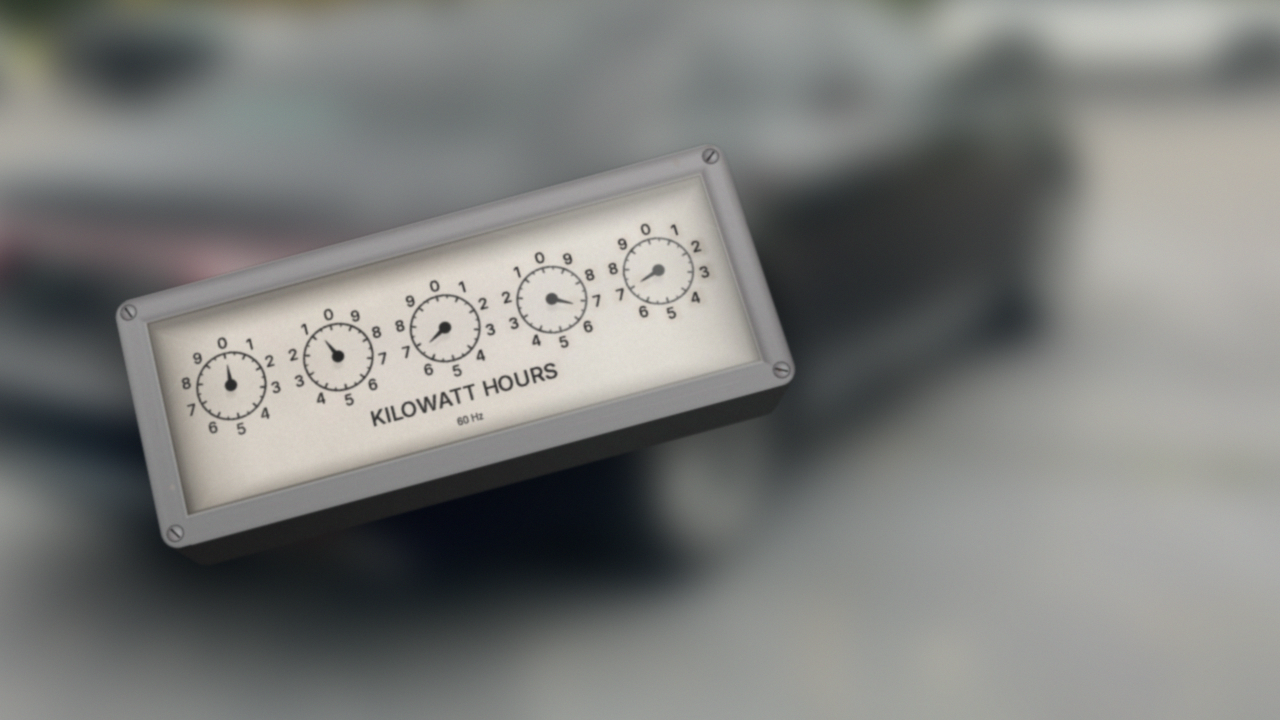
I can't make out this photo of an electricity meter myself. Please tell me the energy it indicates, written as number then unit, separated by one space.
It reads 667 kWh
